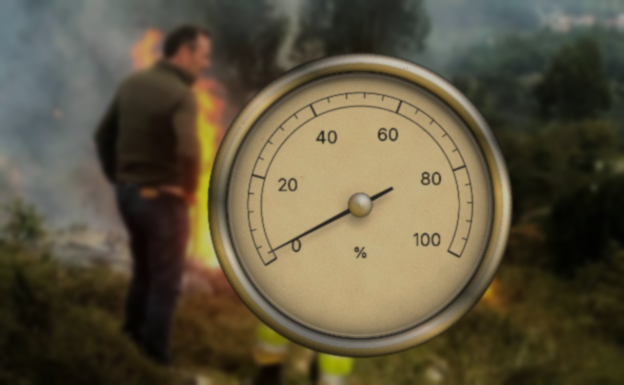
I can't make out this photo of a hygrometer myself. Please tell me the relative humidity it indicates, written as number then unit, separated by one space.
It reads 2 %
